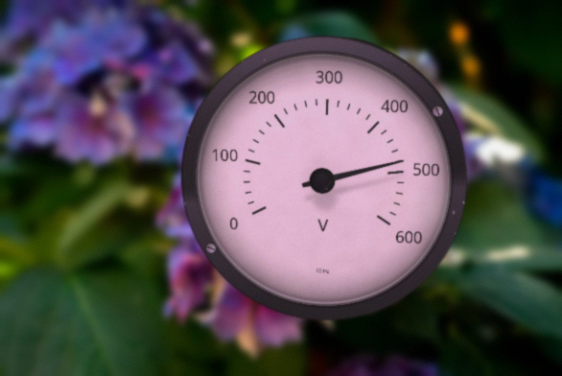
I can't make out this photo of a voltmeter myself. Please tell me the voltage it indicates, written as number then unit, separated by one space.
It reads 480 V
